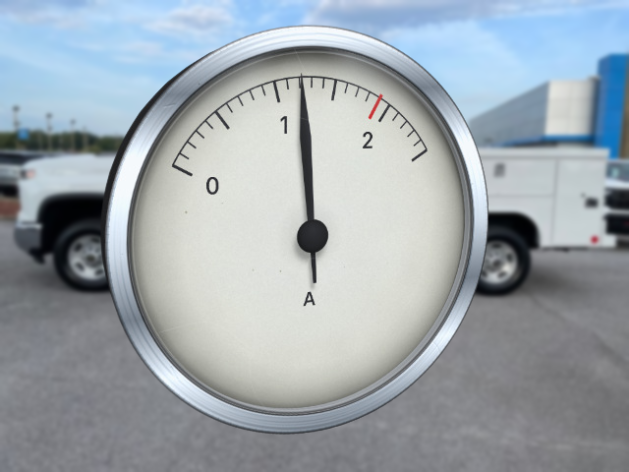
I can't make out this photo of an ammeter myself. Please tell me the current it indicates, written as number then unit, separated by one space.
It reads 1.2 A
